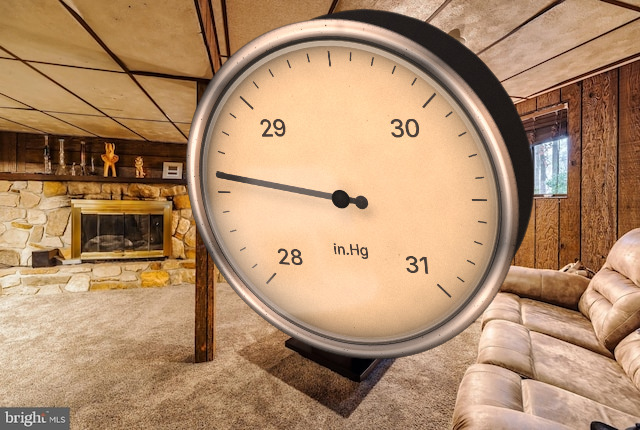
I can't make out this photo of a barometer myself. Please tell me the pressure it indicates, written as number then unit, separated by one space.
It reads 28.6 inHg
